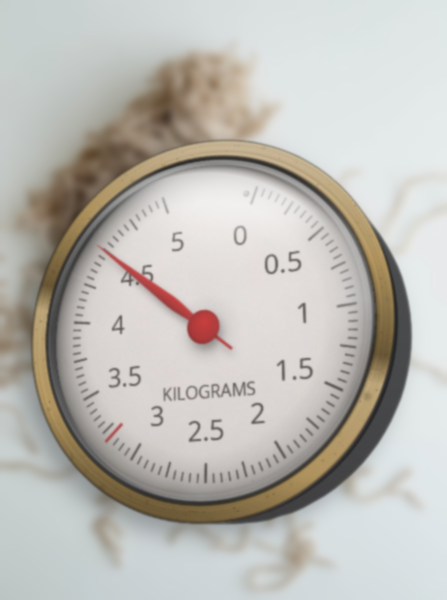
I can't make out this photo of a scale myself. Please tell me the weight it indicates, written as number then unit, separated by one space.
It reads 4.5 kg
